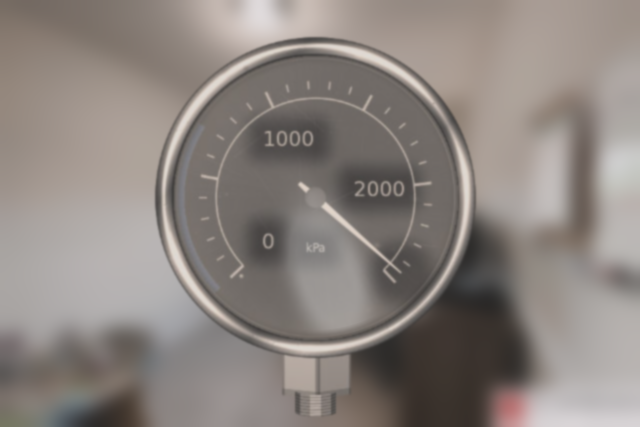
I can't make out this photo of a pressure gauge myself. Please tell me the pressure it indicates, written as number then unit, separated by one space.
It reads 2450 kPa
